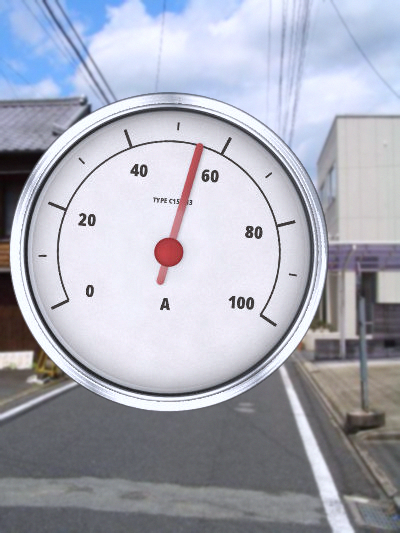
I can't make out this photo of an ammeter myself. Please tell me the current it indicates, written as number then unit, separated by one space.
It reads 55 A
